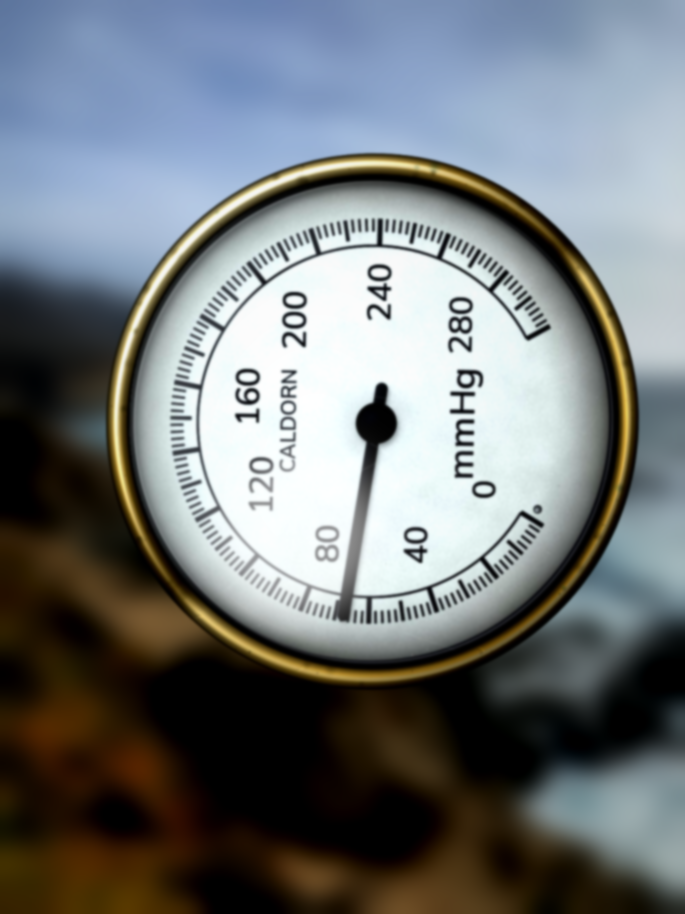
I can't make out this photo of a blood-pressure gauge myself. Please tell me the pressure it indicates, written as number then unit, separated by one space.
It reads 68 mmHg
